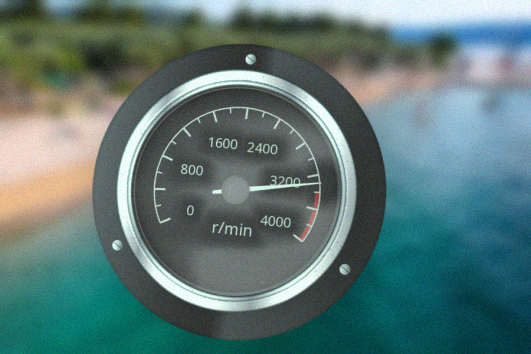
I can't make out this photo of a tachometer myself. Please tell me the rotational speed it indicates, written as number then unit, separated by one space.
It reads 3300 rpm
